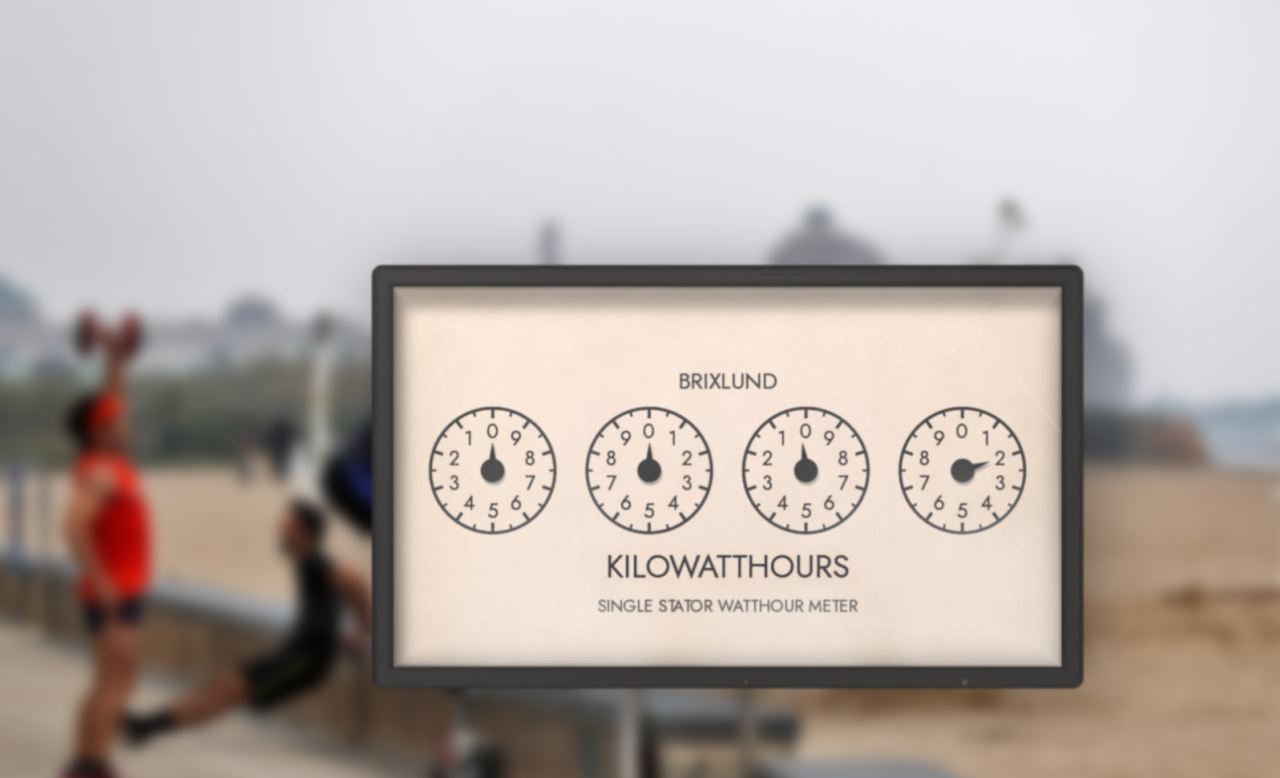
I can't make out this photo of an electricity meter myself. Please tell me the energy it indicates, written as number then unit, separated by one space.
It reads 2 kWh
